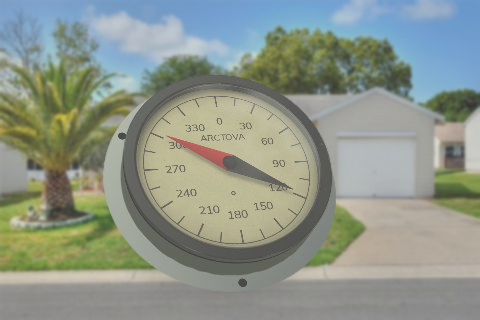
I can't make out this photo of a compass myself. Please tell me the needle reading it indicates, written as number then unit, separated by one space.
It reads 300 °
